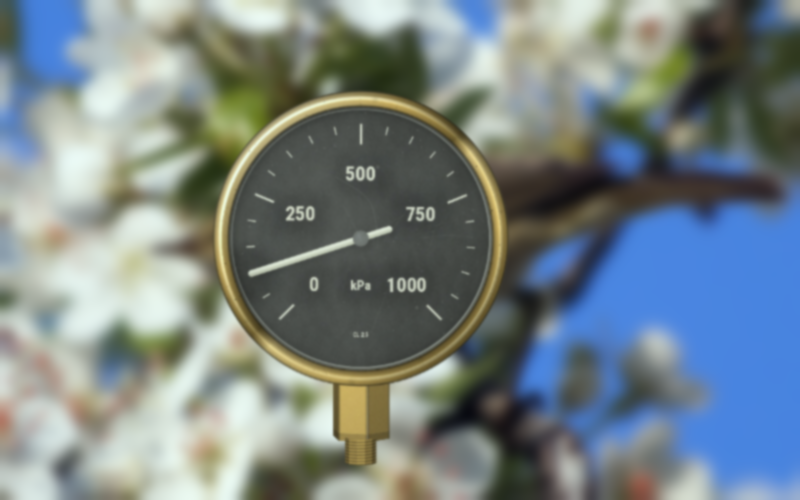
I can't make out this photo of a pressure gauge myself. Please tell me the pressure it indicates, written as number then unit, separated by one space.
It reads 100 kPa
